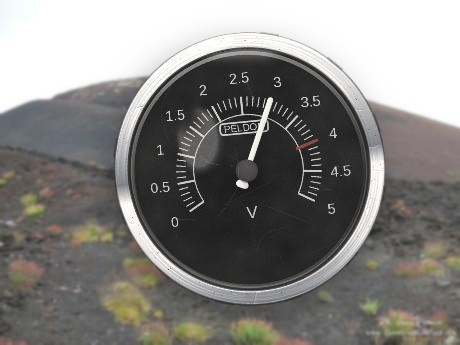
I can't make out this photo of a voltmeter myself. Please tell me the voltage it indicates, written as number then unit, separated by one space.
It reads 3 V
